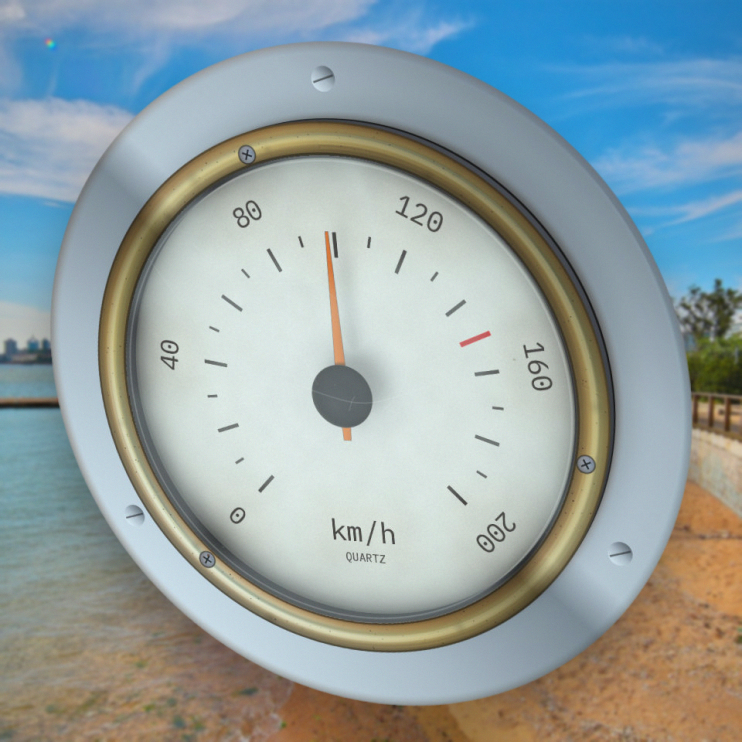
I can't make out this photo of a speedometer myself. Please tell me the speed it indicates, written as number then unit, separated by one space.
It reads 100 km/h
